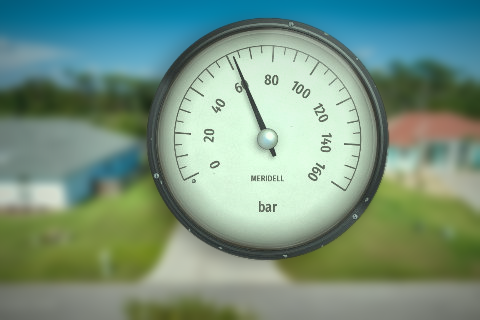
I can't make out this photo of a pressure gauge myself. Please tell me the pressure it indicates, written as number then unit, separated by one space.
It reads 62.5 bar
